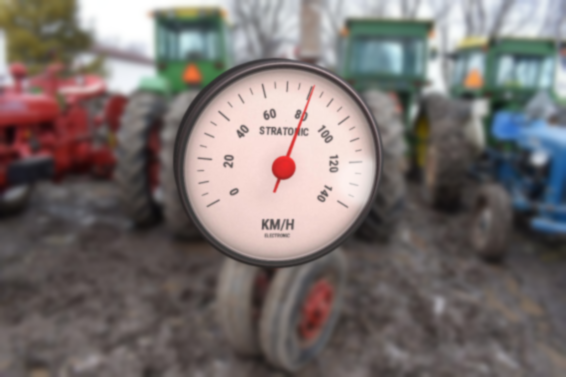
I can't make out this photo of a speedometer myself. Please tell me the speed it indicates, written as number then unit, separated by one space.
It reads 80 km/h
